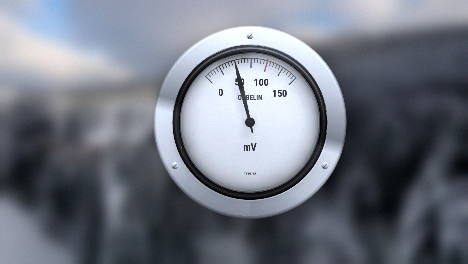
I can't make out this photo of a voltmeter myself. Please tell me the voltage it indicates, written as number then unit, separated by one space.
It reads 50 mV
